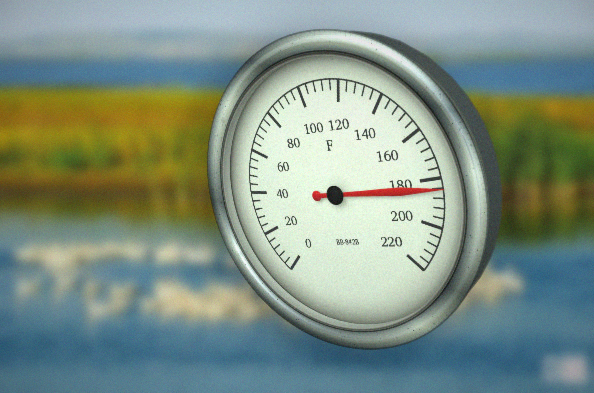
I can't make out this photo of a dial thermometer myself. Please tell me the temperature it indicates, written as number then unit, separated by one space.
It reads 184 °F
